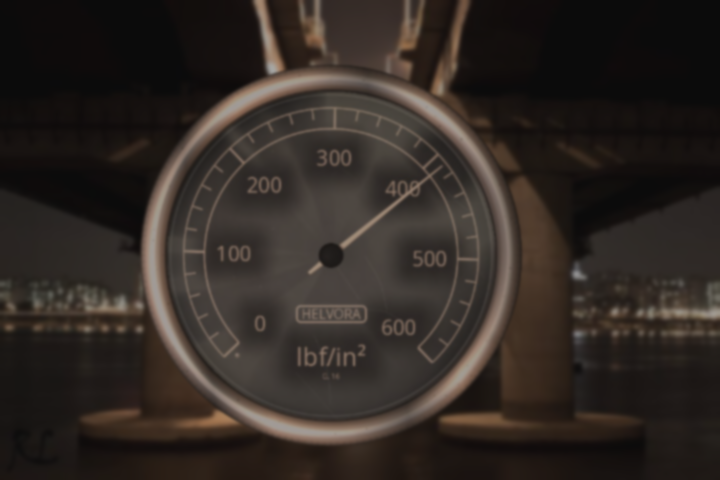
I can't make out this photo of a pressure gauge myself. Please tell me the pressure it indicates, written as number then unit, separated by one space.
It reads 410 psi
